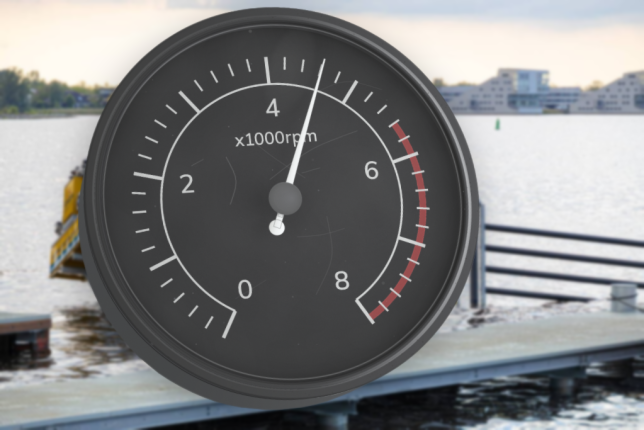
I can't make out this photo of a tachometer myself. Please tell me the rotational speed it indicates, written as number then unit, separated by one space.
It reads 4600 rpm
